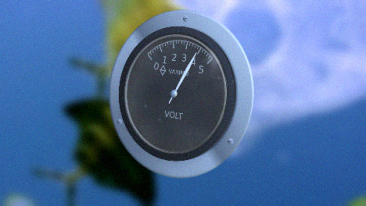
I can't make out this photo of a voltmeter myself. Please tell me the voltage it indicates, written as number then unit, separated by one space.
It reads 4 V
